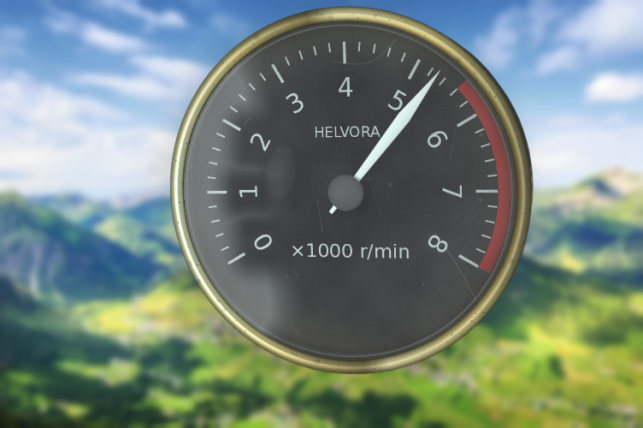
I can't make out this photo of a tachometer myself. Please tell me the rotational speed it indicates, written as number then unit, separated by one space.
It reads 5300 rpm
